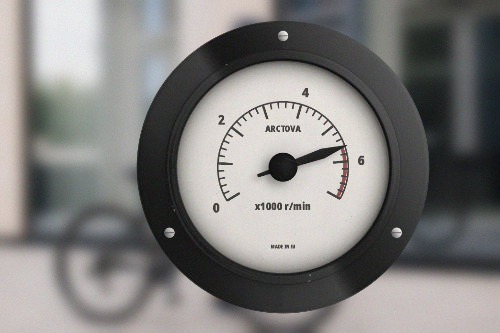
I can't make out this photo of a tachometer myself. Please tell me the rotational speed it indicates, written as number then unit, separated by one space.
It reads 5600 rpm
